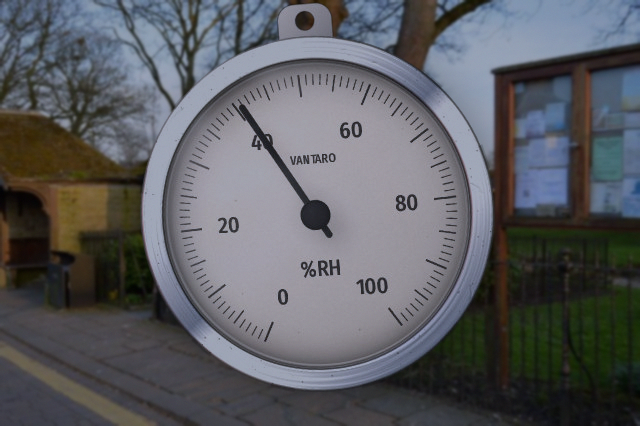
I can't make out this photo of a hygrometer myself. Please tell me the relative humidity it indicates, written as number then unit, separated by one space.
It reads 41 %
